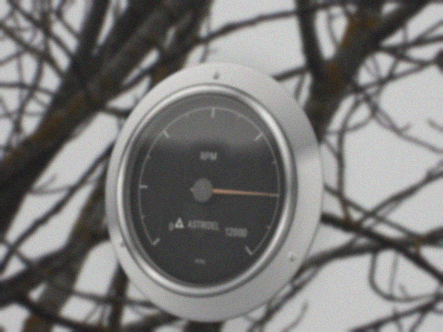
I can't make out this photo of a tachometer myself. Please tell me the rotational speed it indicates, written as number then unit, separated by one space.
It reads 10000 rpm
